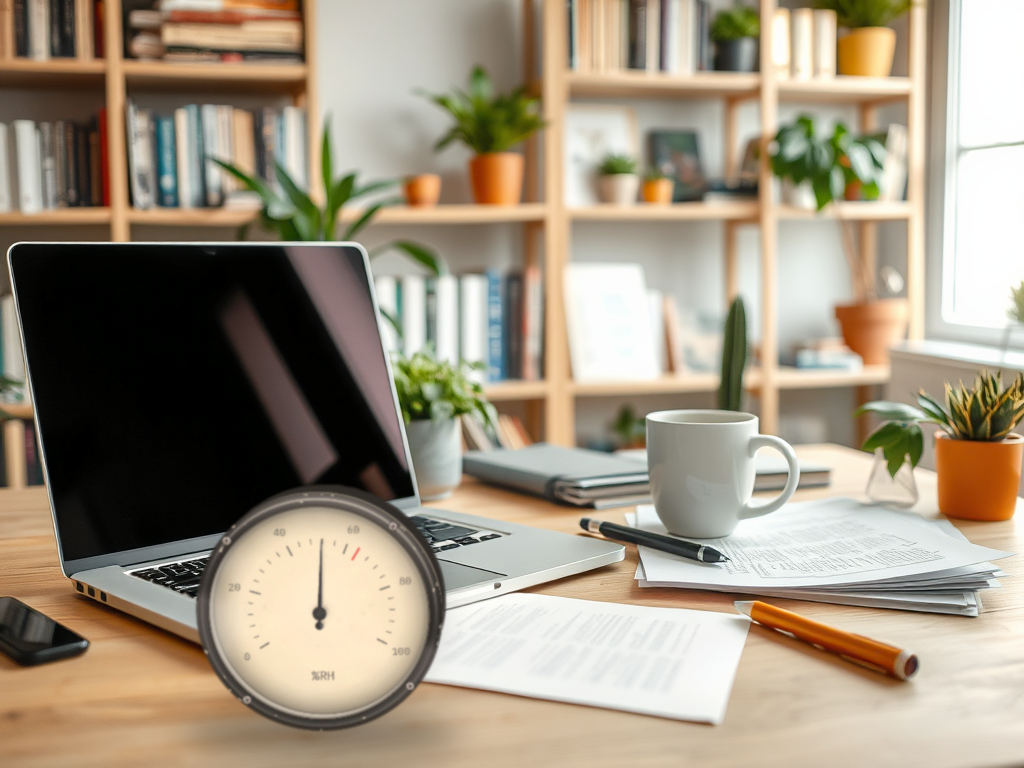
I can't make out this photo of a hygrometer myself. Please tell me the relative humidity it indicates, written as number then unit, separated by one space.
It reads 52 %
